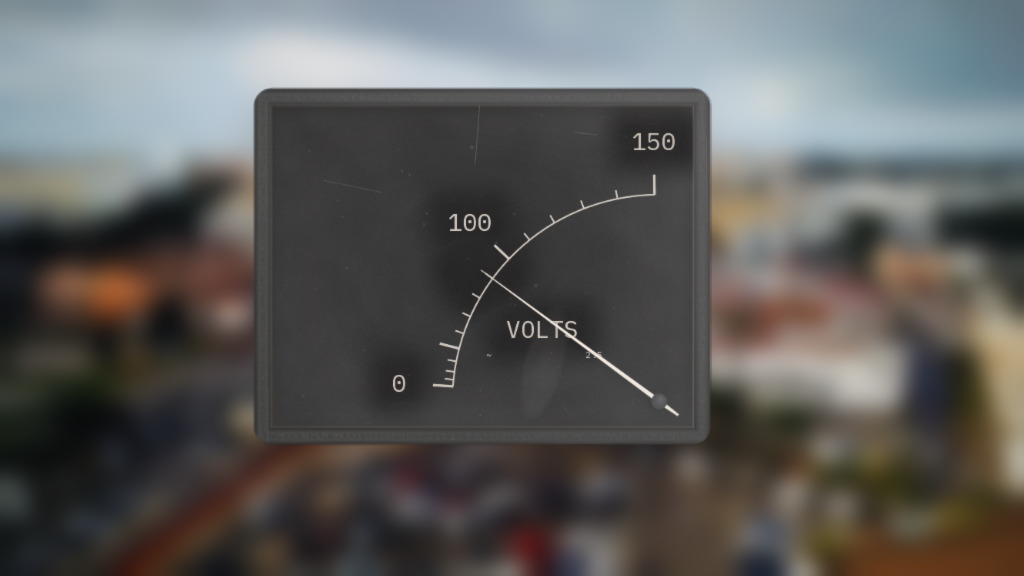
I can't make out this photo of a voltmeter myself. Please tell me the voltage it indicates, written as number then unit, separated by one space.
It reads 90 V
